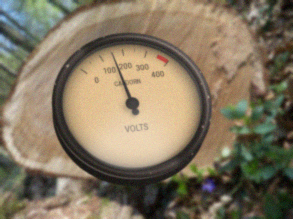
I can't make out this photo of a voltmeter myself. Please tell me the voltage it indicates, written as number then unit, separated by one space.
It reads 150 V
